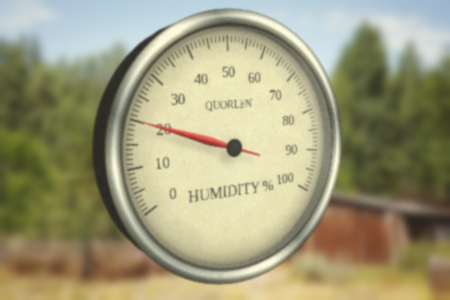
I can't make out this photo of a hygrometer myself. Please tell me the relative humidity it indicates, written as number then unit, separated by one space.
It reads 20 %
